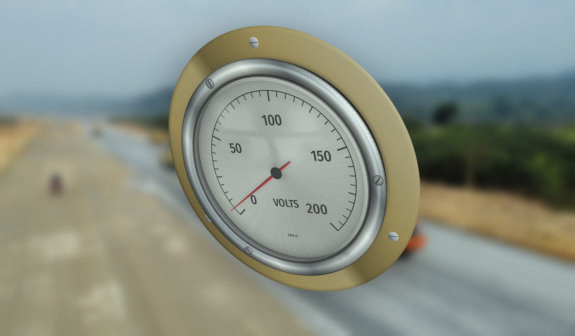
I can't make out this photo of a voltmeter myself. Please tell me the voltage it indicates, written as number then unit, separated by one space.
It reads 5 V
